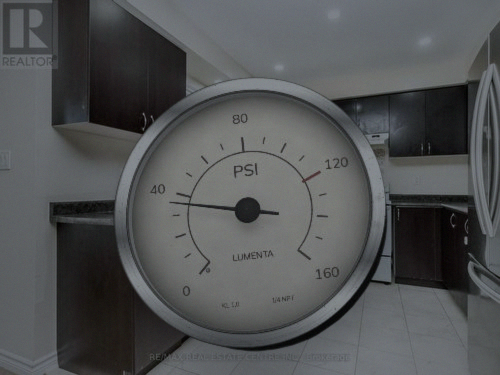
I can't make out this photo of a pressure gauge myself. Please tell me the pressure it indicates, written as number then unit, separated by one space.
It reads 35 psi
